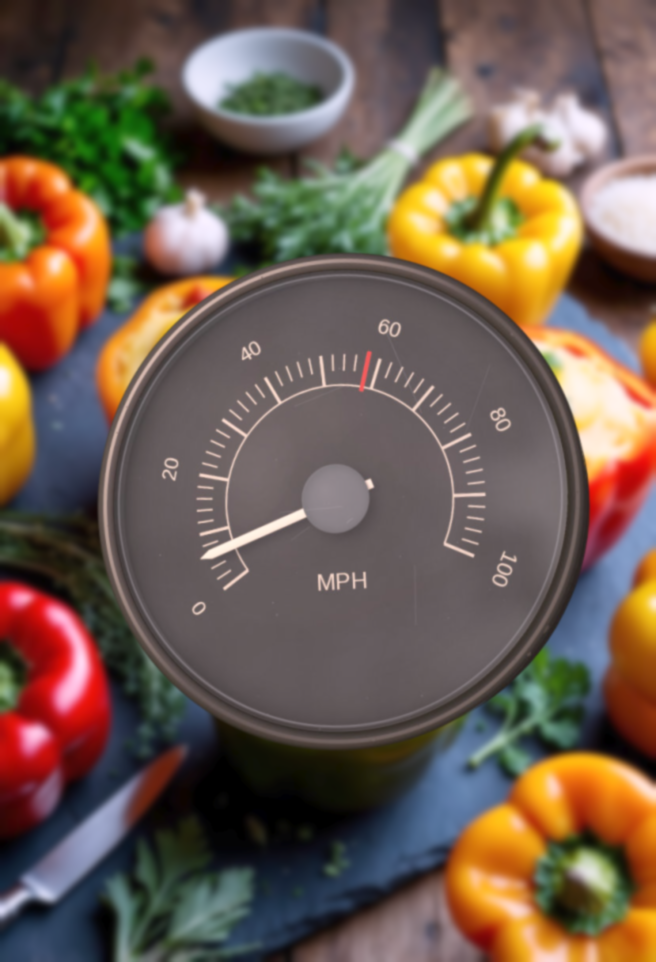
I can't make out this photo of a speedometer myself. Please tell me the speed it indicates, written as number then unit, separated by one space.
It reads 6 mph
